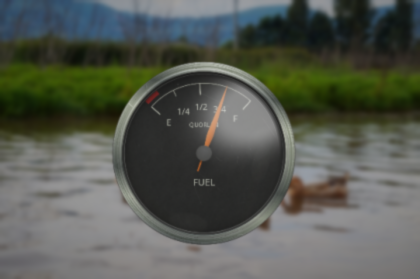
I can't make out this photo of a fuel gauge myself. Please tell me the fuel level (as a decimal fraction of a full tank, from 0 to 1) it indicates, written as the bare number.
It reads 0.75
